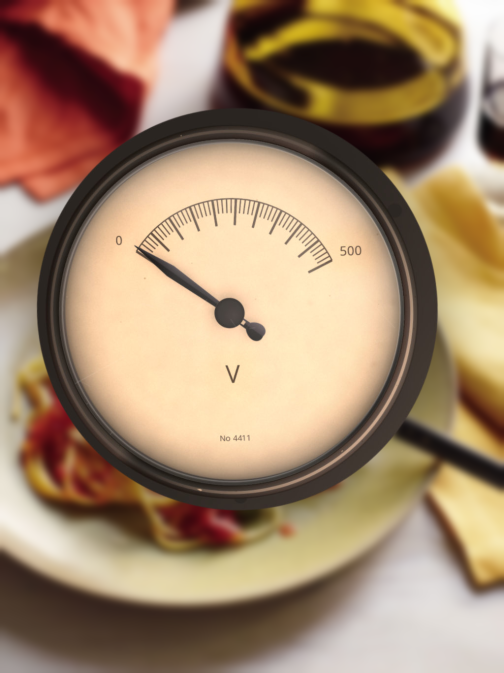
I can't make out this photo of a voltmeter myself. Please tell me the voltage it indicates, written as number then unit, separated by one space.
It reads 10 V
